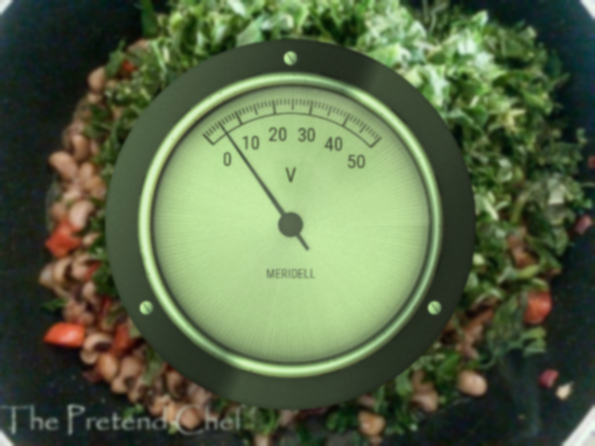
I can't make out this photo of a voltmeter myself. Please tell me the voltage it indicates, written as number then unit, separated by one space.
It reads 5 V
